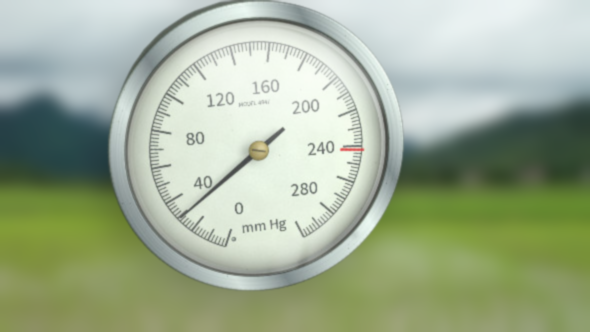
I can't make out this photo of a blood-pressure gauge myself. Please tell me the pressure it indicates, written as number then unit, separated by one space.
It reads 30 mmHg
